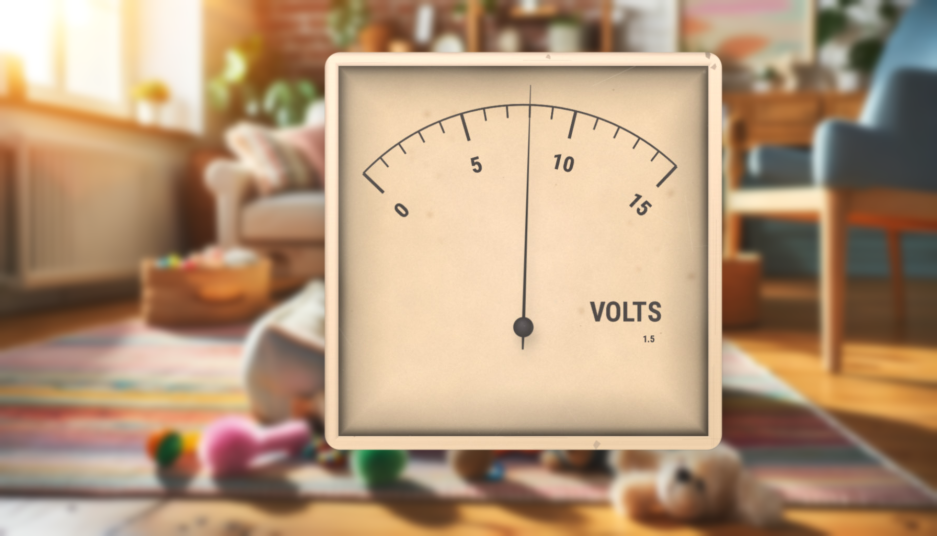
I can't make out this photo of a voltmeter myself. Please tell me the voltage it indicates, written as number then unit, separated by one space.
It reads 8 V
